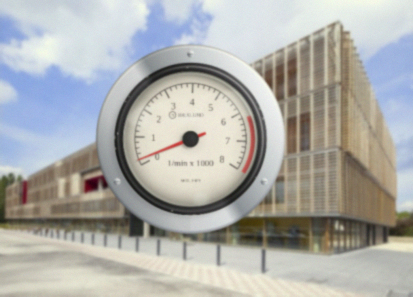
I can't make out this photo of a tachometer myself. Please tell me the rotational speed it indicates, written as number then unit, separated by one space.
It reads 200 rpm
